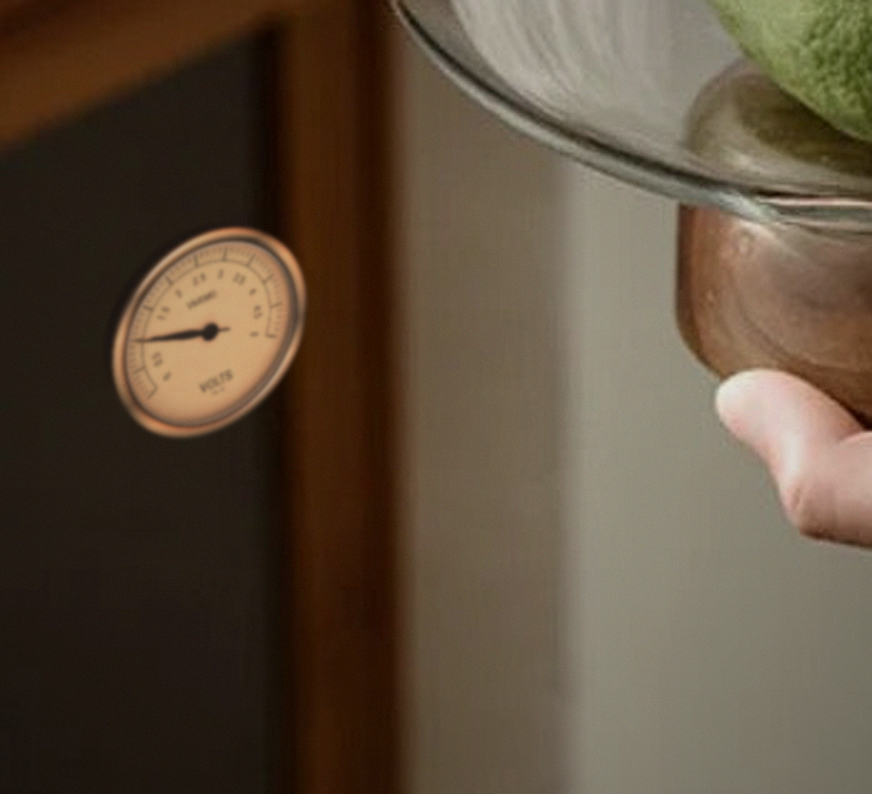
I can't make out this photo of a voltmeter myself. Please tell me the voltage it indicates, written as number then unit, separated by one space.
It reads 1 V
